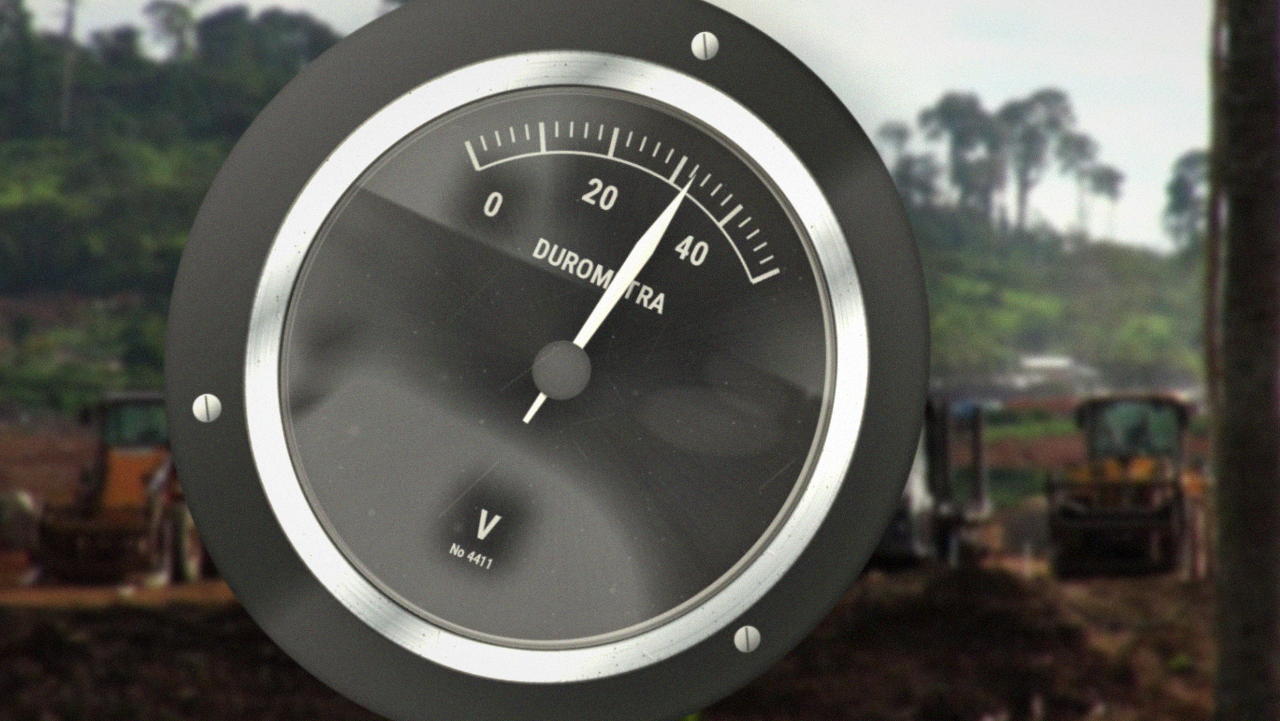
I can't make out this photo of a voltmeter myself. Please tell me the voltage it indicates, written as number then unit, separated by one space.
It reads 32 V
